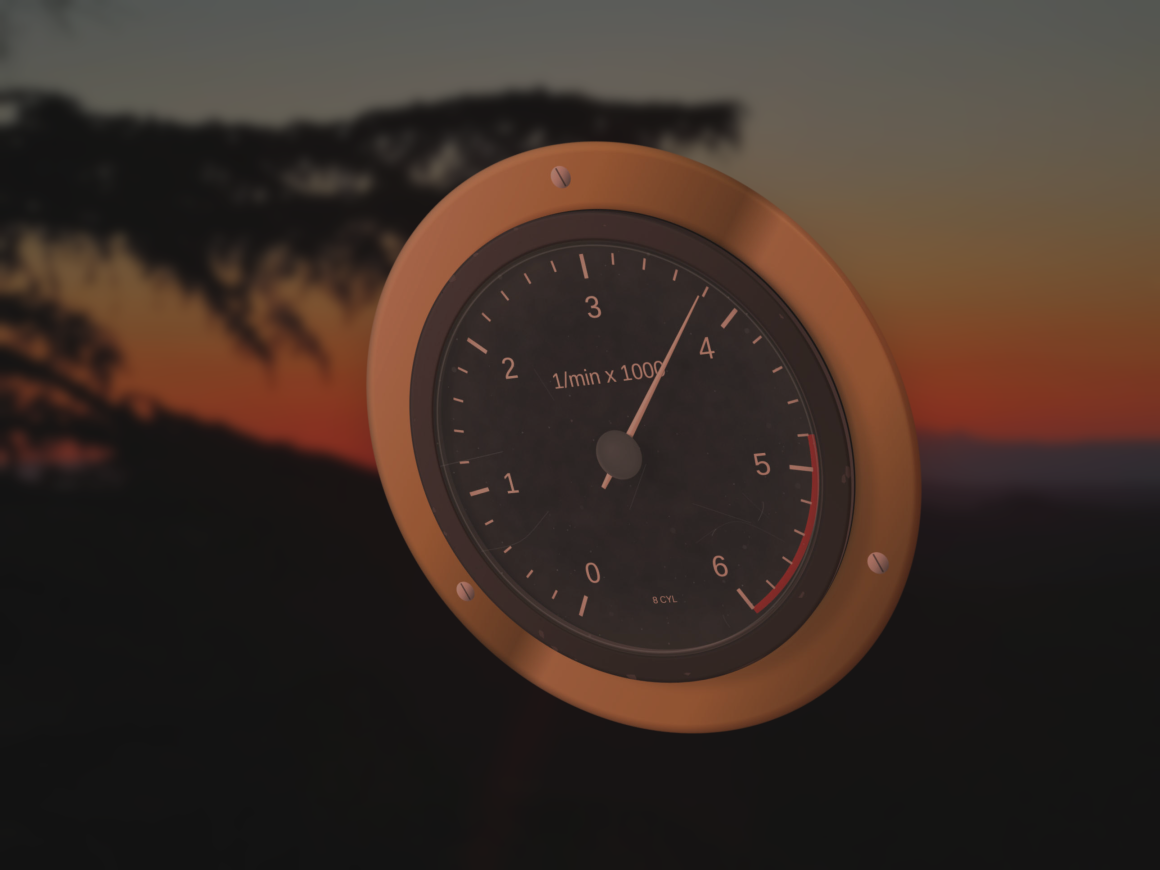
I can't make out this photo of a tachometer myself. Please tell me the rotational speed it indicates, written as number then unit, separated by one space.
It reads 3800 rpm
